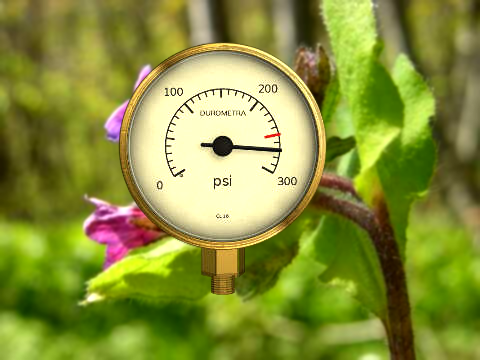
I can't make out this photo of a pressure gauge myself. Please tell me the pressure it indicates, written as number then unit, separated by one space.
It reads 270 psi
